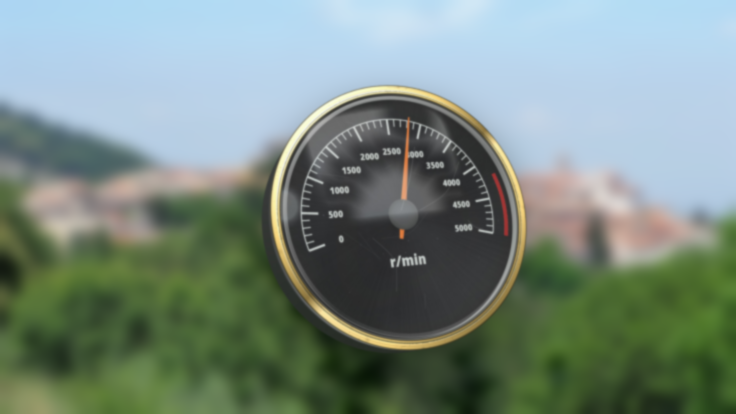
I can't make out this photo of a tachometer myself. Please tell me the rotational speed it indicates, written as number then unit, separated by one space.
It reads 2800 rpm
